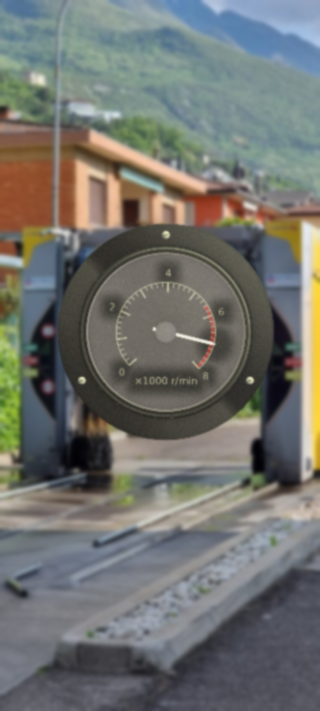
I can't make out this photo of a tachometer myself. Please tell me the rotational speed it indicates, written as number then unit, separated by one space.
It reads 7000 rpm
